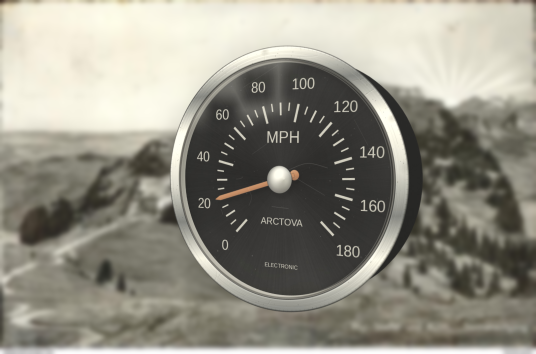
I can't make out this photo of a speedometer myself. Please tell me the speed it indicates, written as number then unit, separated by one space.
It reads 20 mph
